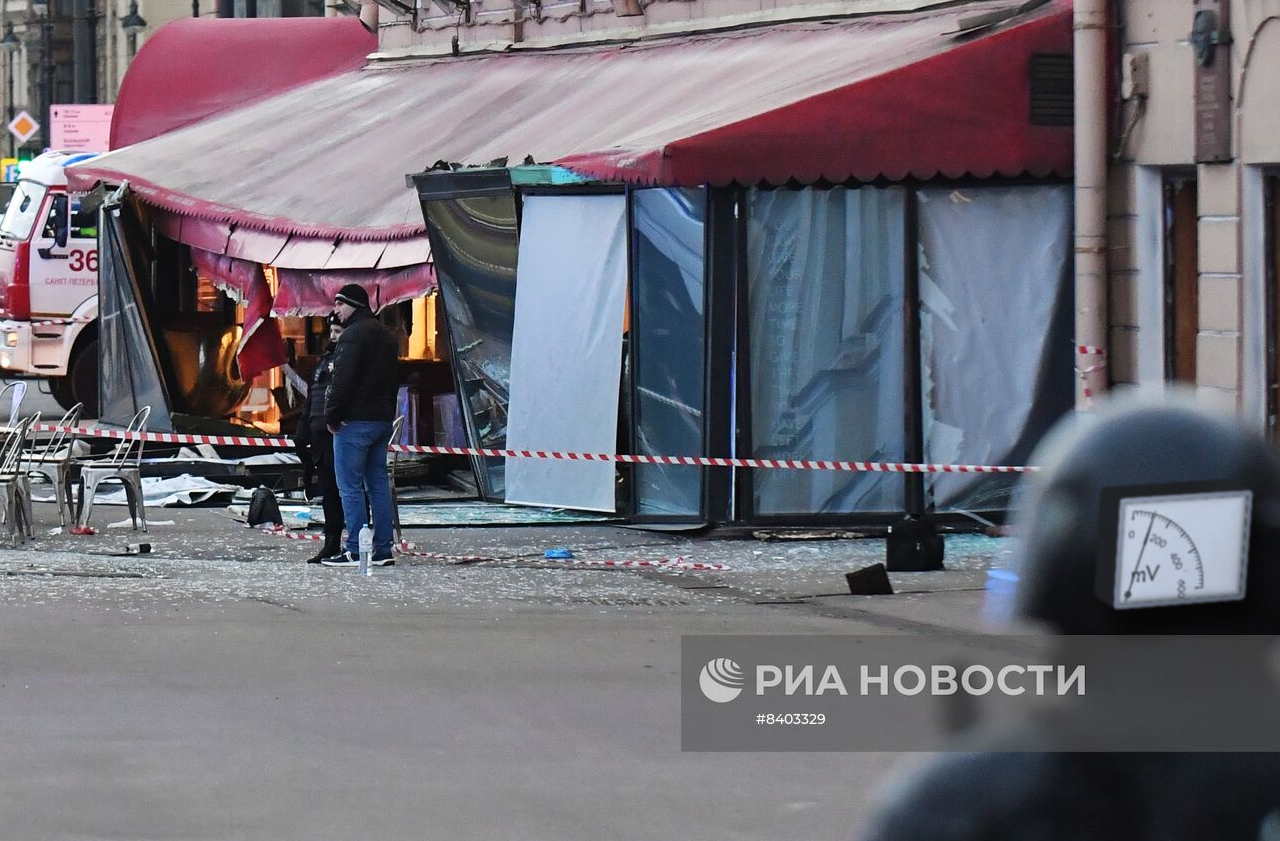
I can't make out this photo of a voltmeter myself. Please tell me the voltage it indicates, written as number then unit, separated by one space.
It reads 100 mV
